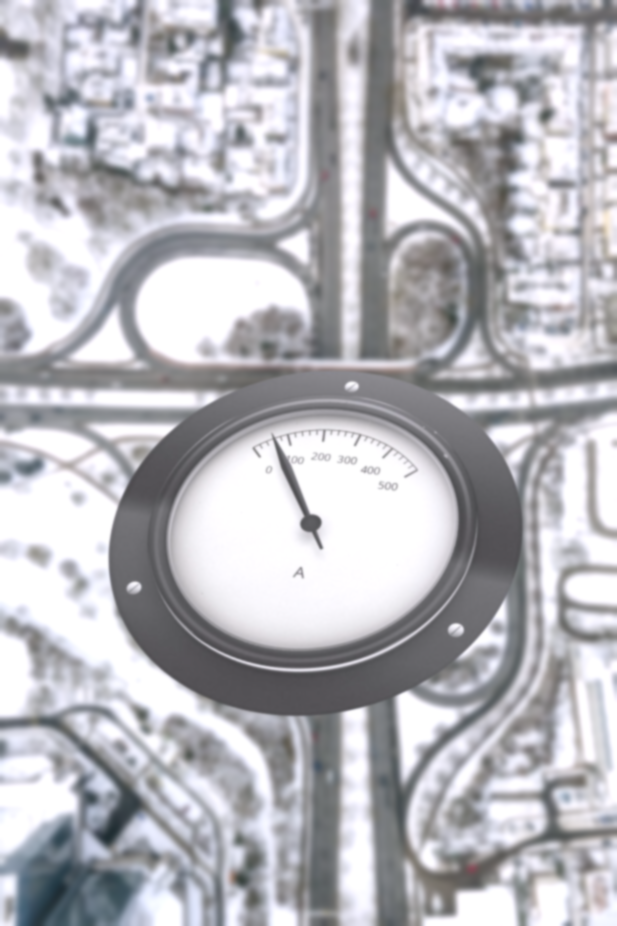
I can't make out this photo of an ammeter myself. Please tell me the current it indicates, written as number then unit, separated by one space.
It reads 60 A
